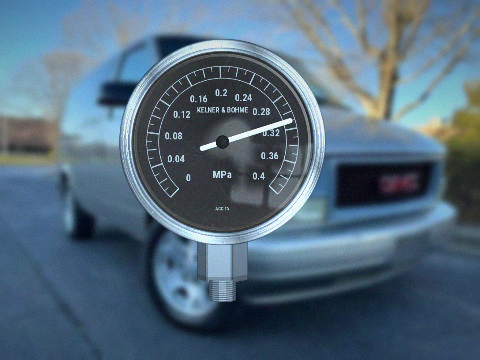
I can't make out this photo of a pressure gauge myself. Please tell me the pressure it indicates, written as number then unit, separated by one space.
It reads 0.31 MPa
